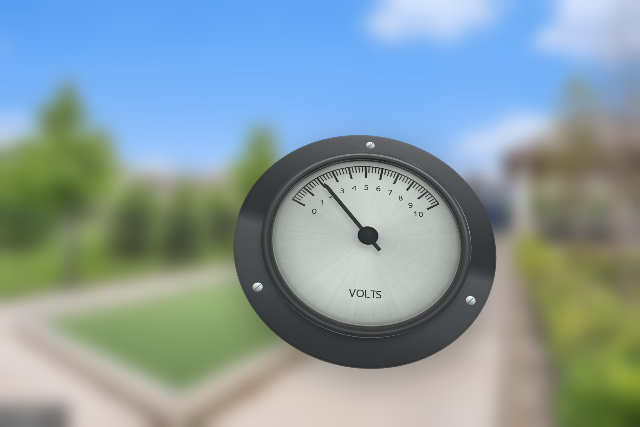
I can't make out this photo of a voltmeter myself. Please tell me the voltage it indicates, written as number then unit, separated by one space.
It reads 2 V
